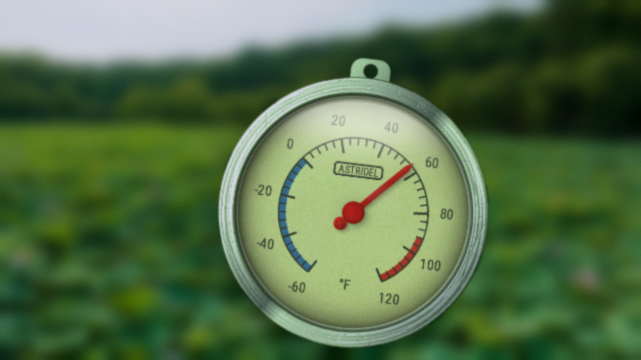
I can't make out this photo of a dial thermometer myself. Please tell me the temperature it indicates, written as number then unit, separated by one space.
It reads 56 °F
